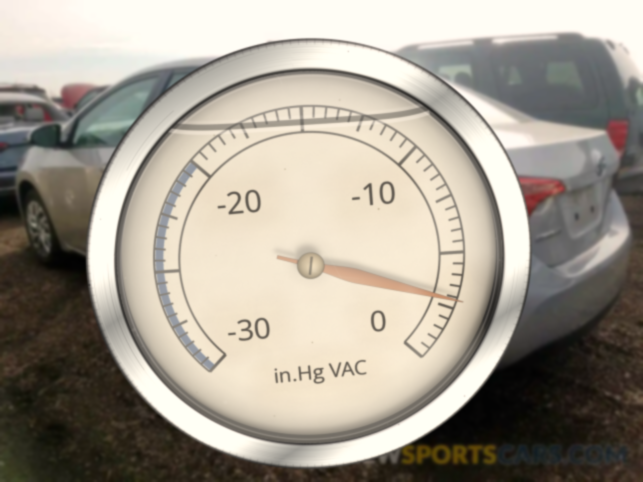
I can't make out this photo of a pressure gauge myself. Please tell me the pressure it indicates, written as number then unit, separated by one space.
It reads -3 inHg
